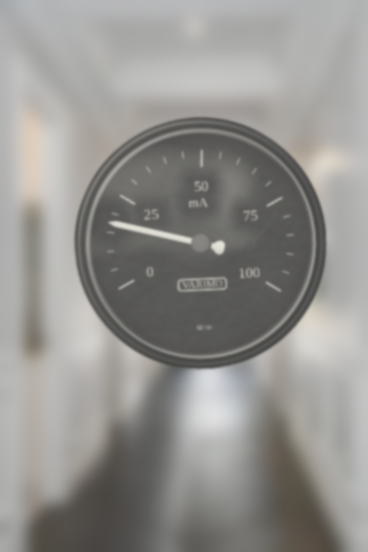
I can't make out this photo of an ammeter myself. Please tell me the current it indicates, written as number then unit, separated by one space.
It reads 17.5 mA
